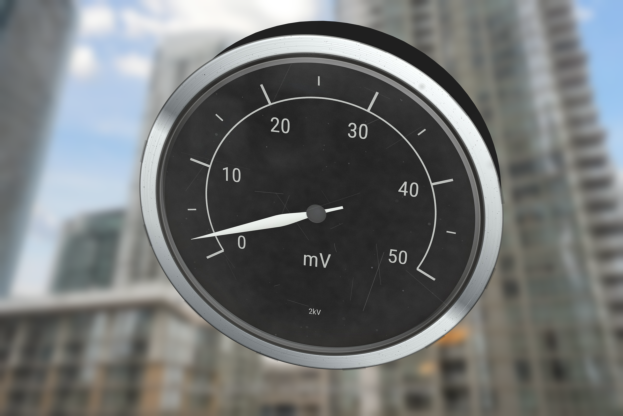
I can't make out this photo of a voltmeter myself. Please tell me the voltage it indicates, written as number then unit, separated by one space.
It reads 2.5 mV
